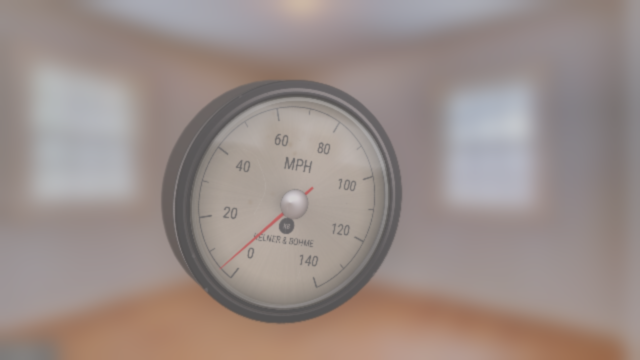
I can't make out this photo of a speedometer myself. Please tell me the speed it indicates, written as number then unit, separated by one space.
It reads 5 mph
